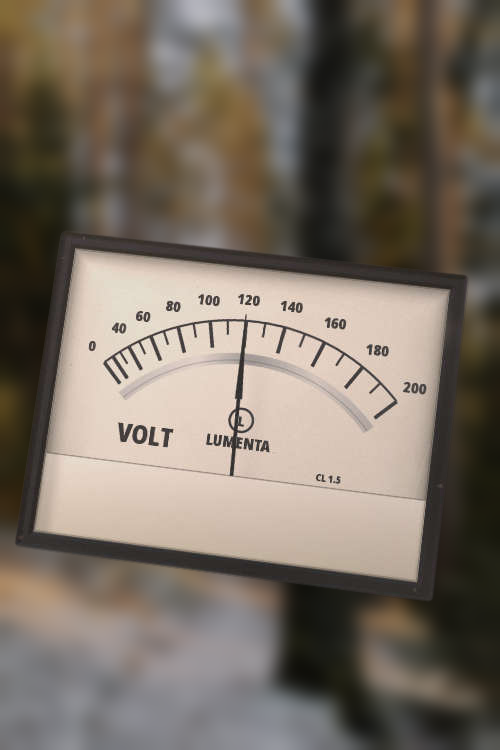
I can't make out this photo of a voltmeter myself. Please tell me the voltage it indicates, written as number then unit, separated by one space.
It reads 120 V
